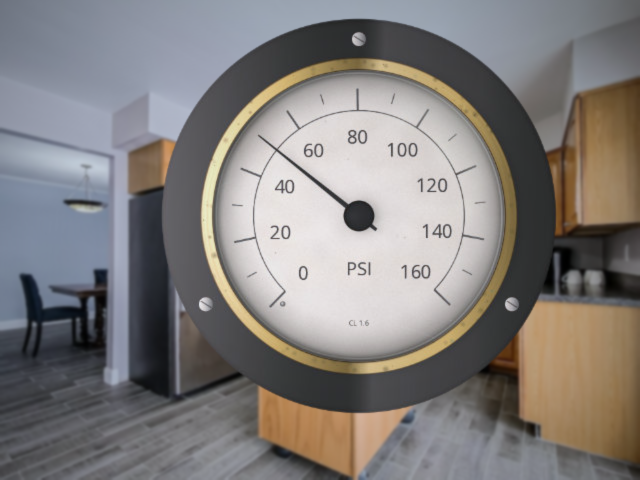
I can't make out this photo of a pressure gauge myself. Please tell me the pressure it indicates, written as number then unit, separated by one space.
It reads 50 psi
